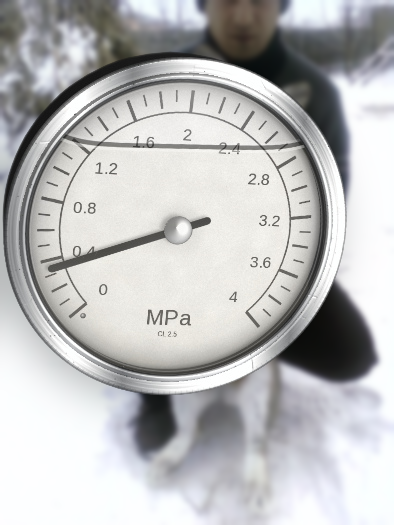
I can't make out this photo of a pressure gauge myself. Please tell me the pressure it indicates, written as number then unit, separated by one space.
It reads 0.35 MPa
